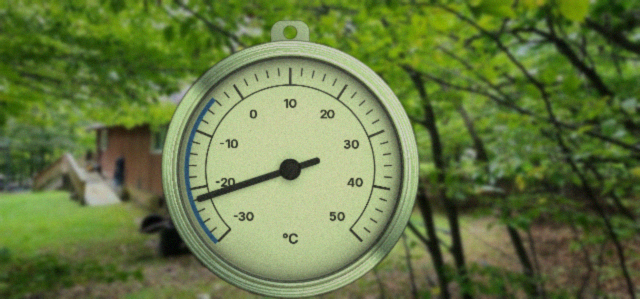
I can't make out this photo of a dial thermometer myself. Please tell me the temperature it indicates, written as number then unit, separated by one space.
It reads -22 °C
